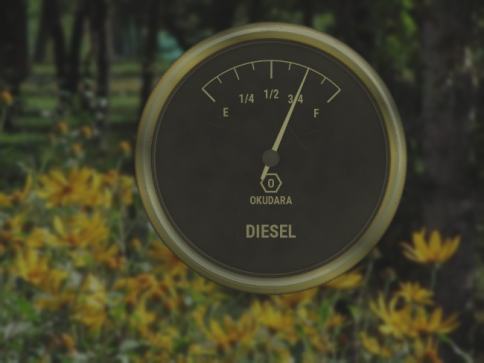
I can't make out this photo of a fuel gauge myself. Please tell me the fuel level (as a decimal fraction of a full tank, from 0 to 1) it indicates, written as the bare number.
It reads 0.75
